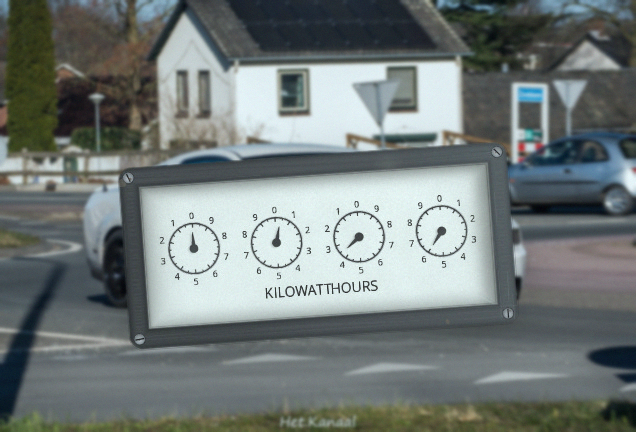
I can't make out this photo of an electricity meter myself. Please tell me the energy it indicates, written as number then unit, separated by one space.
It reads 36 kWh
